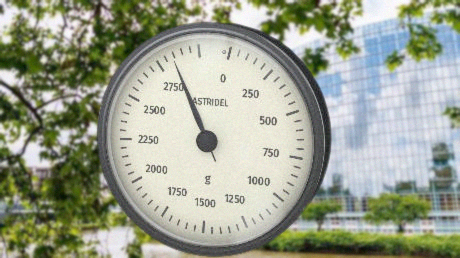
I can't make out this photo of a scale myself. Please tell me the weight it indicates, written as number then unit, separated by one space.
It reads 2850 g
